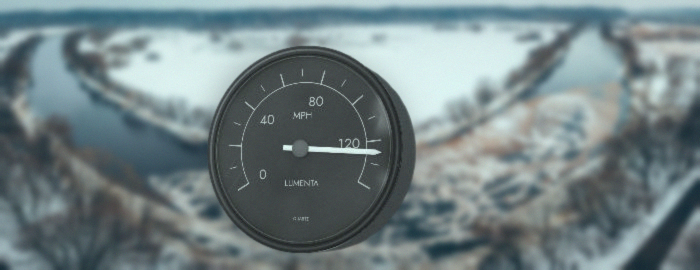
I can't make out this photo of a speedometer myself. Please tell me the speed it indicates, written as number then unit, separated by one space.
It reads 125 mph
